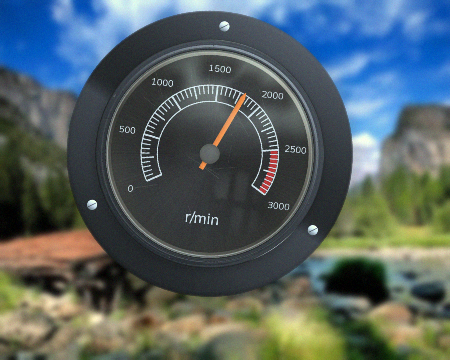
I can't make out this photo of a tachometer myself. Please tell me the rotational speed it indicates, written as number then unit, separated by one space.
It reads 1800 rpm
